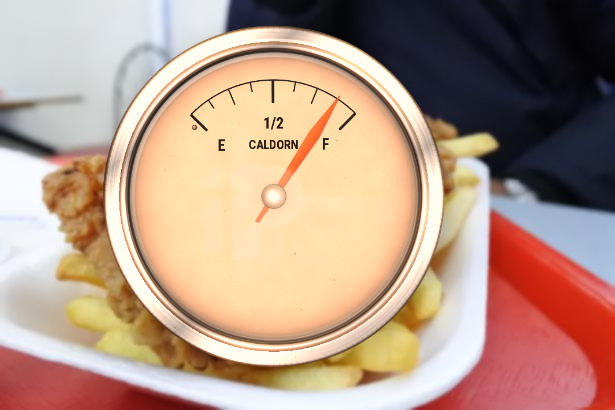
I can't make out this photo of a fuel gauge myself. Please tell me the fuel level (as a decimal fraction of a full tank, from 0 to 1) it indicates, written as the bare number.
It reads 0.875
